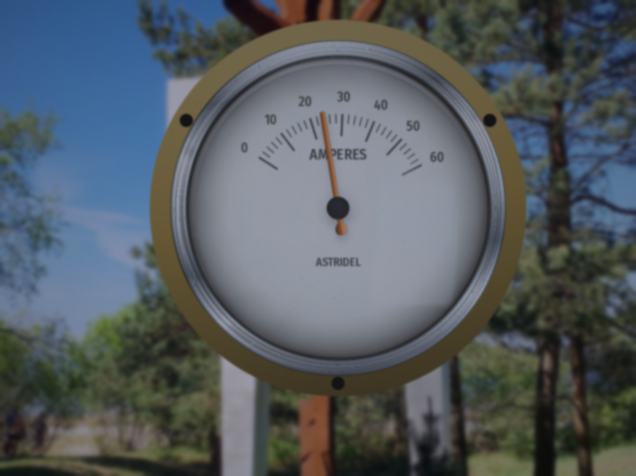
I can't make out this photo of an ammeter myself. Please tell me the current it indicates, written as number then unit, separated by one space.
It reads 24 A
